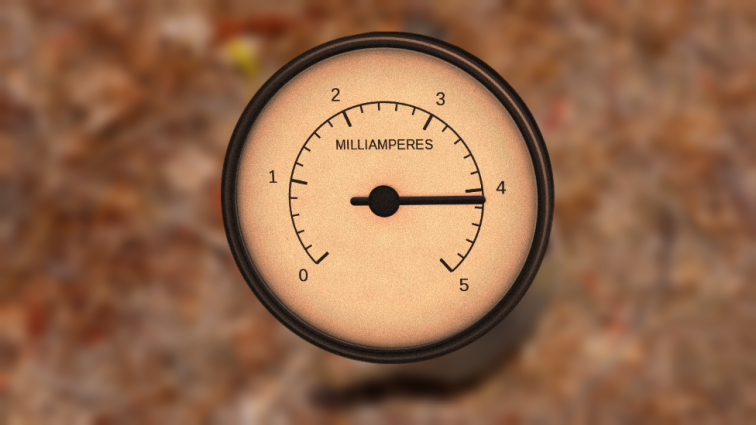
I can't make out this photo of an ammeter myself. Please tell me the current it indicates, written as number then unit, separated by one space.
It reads 4.1 mA
